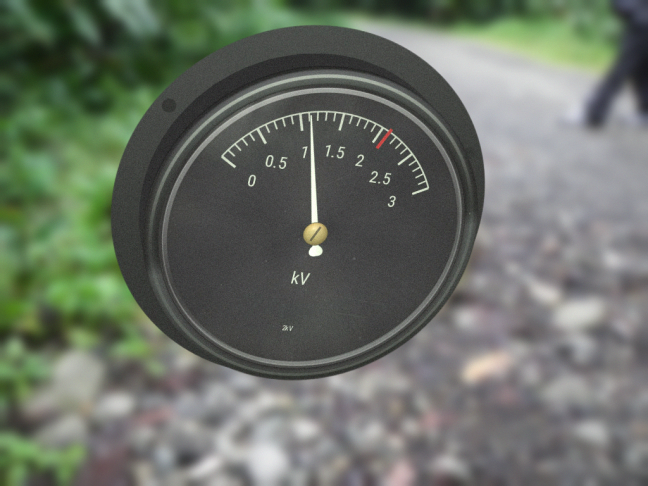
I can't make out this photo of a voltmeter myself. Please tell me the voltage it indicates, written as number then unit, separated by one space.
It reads 1.1 kV
